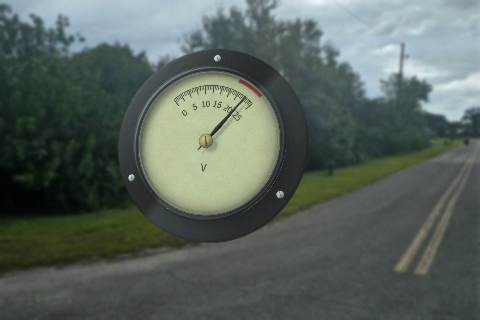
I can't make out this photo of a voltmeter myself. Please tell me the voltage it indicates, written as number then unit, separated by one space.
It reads 22.5 V
